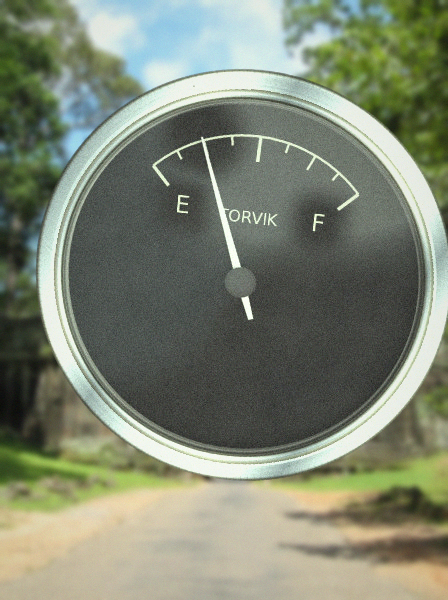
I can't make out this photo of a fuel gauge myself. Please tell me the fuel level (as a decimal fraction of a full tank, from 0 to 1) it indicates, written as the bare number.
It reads 0.25
